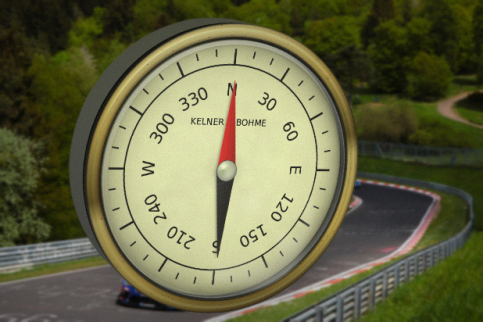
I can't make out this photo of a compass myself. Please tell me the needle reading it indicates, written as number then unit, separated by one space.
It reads 0 °
